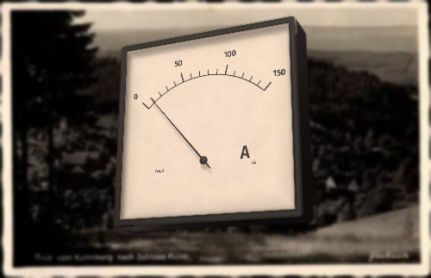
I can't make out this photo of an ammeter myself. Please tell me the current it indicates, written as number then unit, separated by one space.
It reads 10 A
